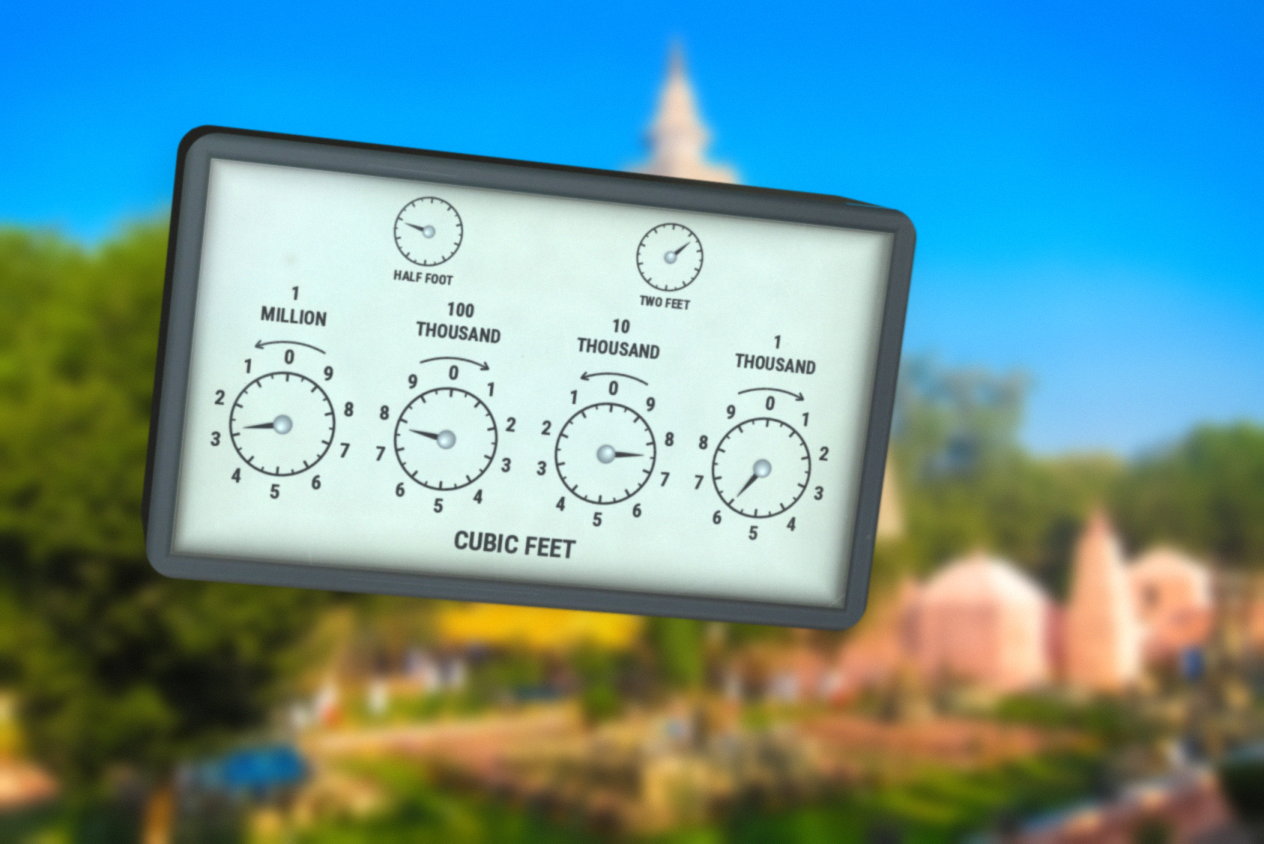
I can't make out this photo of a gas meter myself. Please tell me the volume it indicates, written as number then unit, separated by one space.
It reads 277600 ft³
